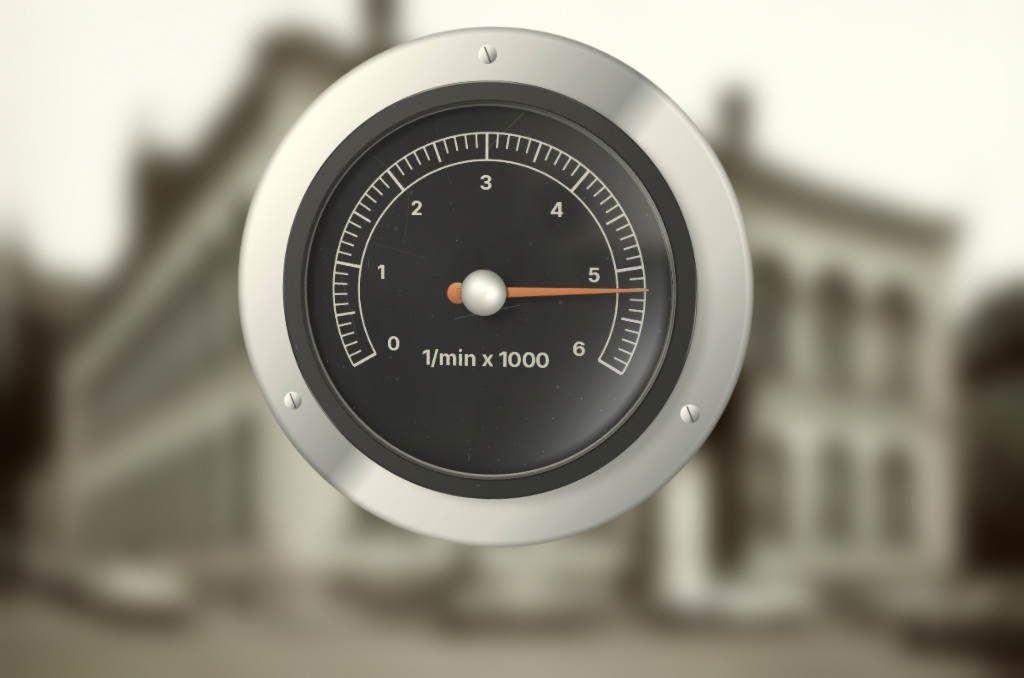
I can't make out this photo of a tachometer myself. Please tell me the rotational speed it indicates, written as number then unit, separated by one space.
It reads 5200 rpm
